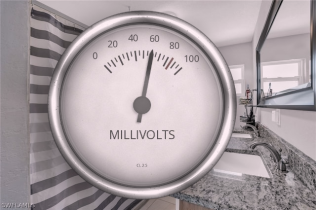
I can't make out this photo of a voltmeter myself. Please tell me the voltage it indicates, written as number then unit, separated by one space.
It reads 60 mV
